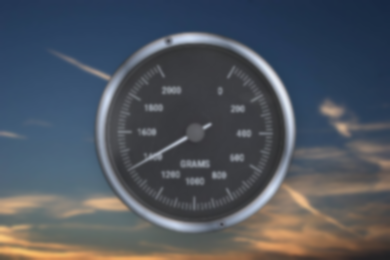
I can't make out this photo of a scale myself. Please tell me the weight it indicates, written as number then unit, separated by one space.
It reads 1400 g
